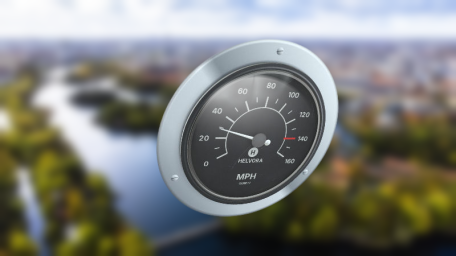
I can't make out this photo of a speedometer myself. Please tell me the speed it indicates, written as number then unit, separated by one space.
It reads 30 mph
